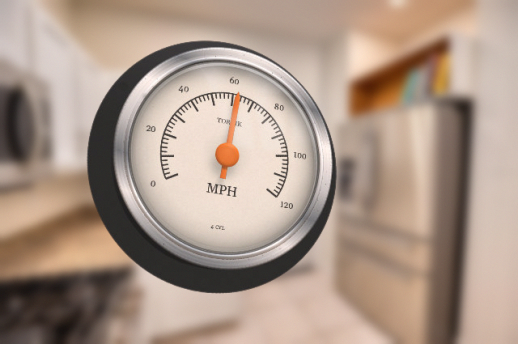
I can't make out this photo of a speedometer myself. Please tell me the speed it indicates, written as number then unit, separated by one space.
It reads 62 mph
